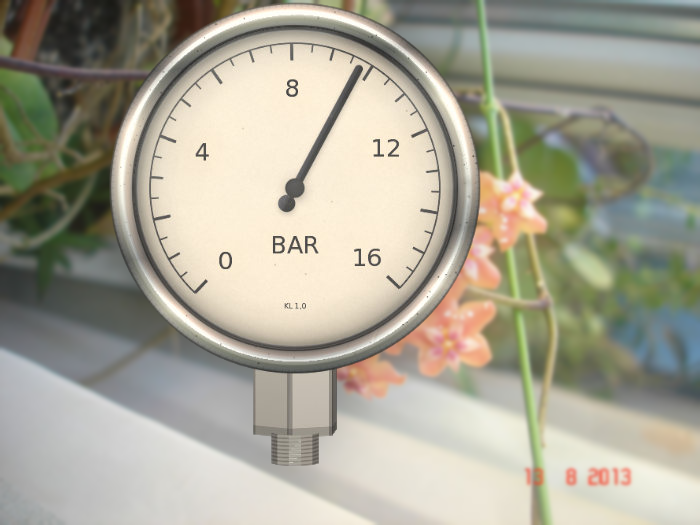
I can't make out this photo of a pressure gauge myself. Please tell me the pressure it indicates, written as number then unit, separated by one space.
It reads 9.75 bar
